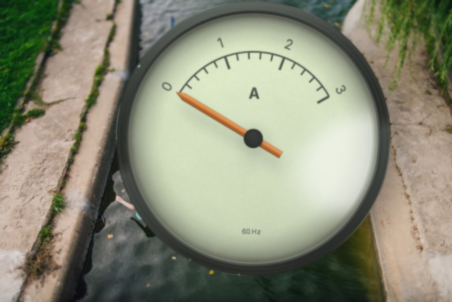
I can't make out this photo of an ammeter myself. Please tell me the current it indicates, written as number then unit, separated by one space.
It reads 0 A
